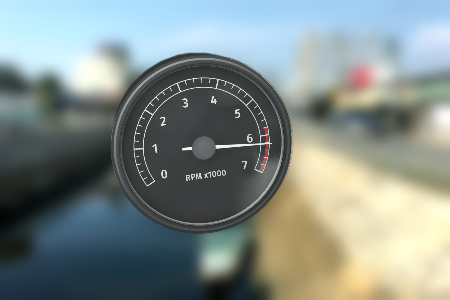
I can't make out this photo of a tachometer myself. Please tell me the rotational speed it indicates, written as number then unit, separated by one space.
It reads 6200 rpm
